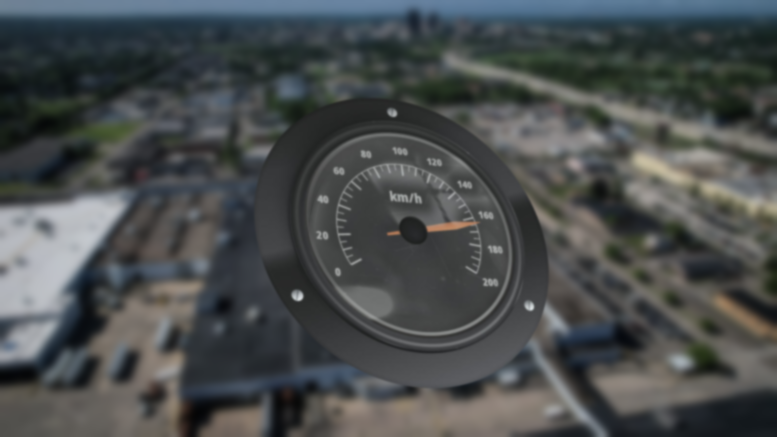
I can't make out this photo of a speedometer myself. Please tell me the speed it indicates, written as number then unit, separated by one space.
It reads 165 km/h
